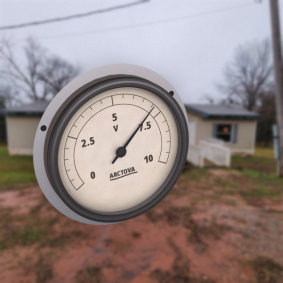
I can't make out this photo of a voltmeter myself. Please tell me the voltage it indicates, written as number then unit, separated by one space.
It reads 7 V
